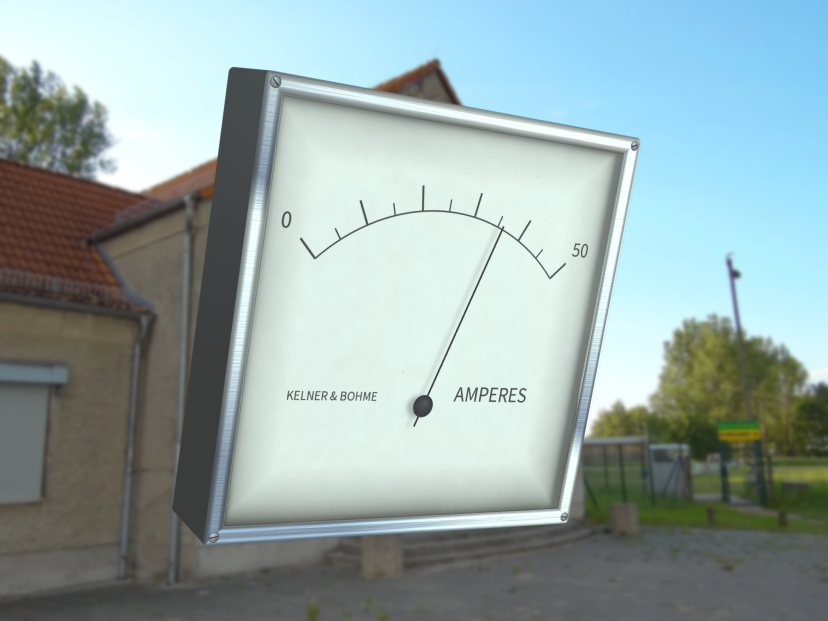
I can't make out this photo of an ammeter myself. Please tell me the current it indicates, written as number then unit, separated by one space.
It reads 35 A
